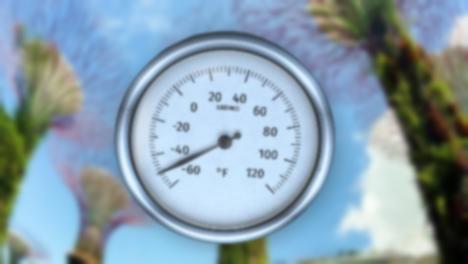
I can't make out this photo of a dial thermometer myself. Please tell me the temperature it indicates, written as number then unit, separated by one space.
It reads -50 °F
